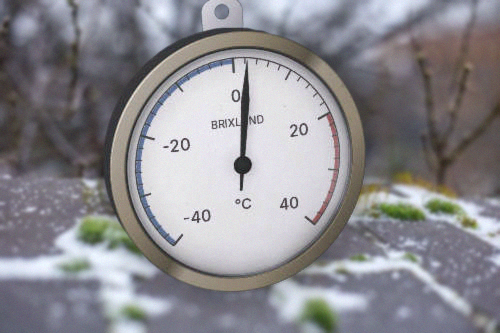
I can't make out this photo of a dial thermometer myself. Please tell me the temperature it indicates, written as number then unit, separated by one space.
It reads 2 °C
